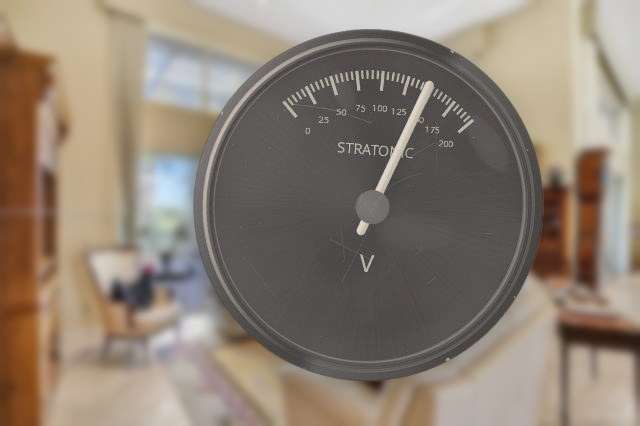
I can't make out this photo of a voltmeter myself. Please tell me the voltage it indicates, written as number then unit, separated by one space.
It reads 145 V
